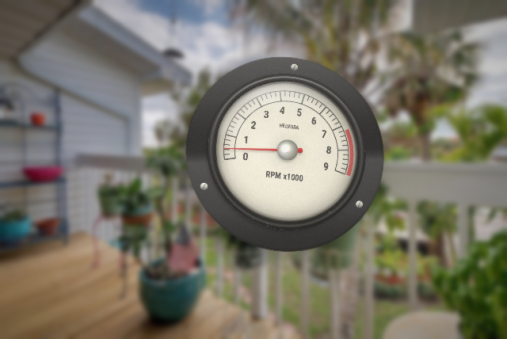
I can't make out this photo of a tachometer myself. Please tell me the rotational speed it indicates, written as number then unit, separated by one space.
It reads 400 rpm
